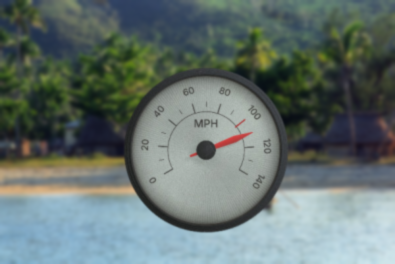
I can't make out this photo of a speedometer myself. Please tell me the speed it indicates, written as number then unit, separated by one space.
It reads 110 mph
